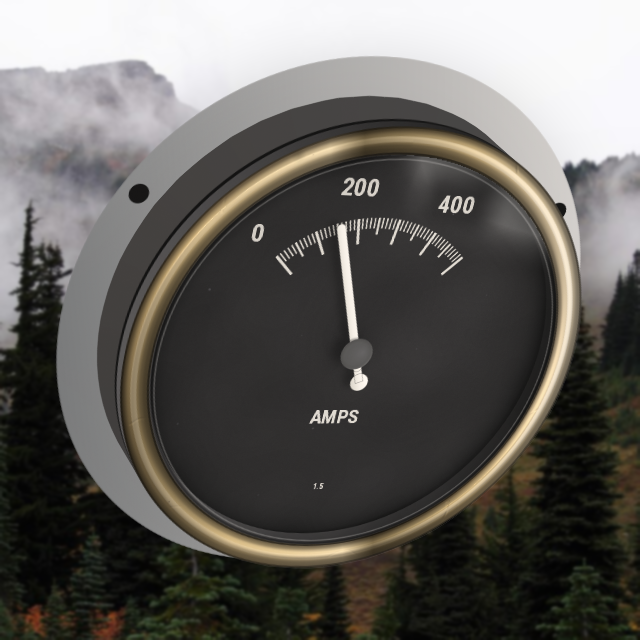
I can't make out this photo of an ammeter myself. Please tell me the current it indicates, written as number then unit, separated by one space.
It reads 150 A
